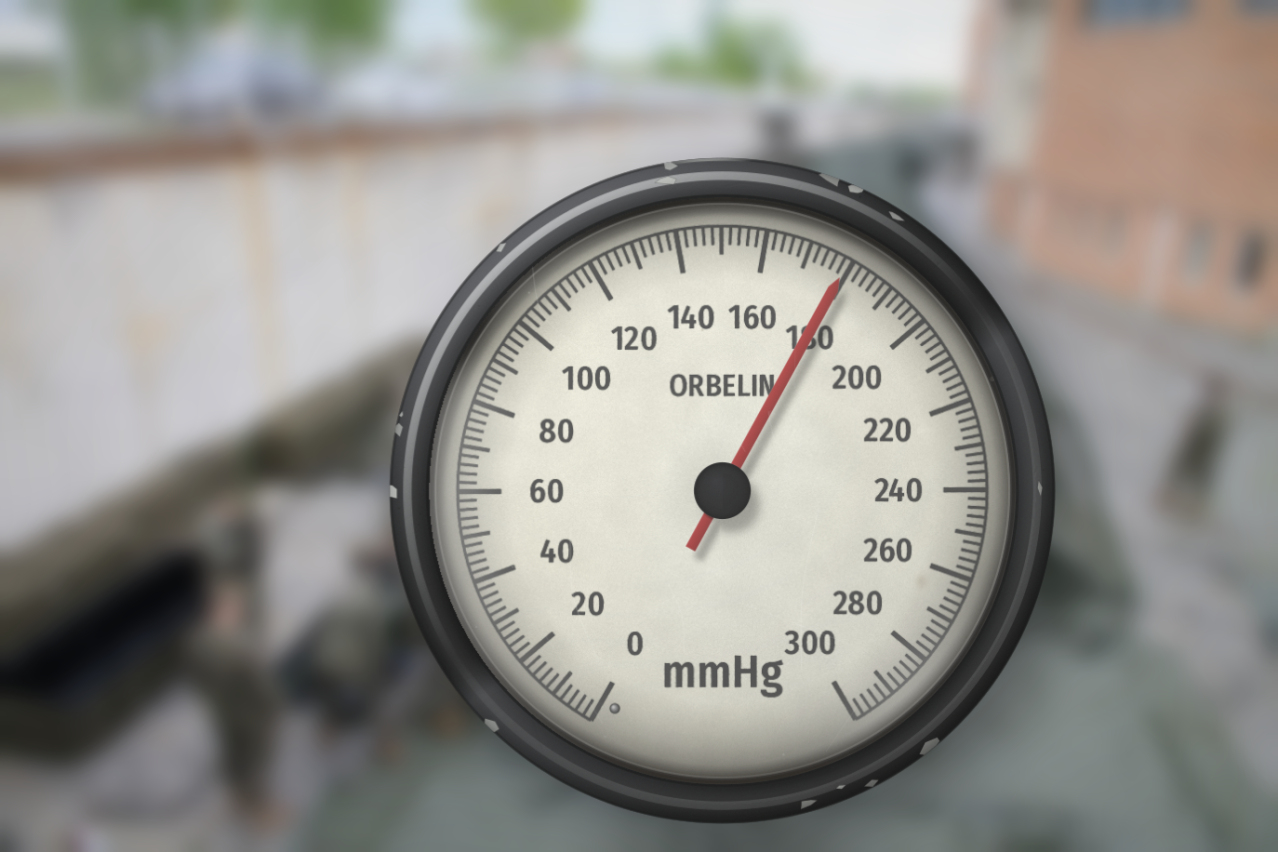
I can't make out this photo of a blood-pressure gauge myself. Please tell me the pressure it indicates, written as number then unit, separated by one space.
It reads 179 mmHg
